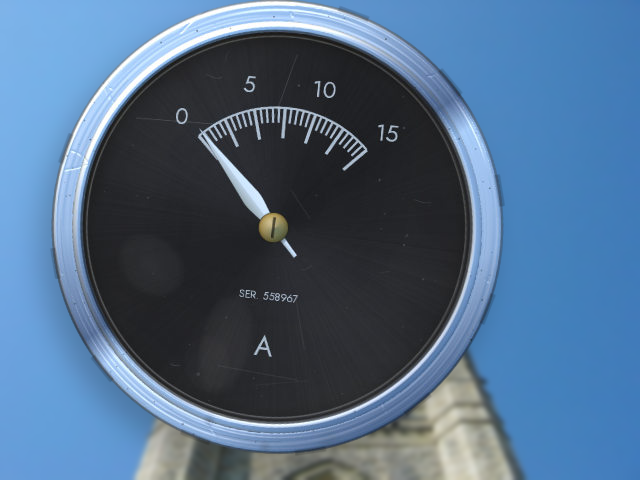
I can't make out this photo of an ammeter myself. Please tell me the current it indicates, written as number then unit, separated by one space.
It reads 0.5 A
